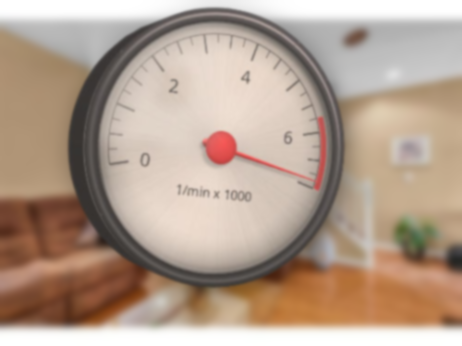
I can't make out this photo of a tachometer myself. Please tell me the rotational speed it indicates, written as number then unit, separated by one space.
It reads 6875 rpm
